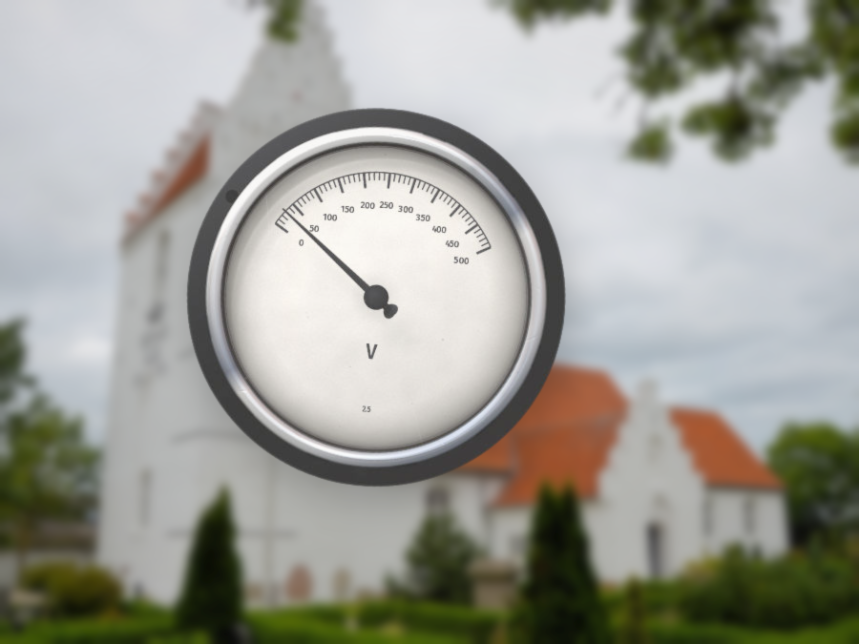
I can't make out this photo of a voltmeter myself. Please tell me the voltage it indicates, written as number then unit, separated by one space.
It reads 30 V
